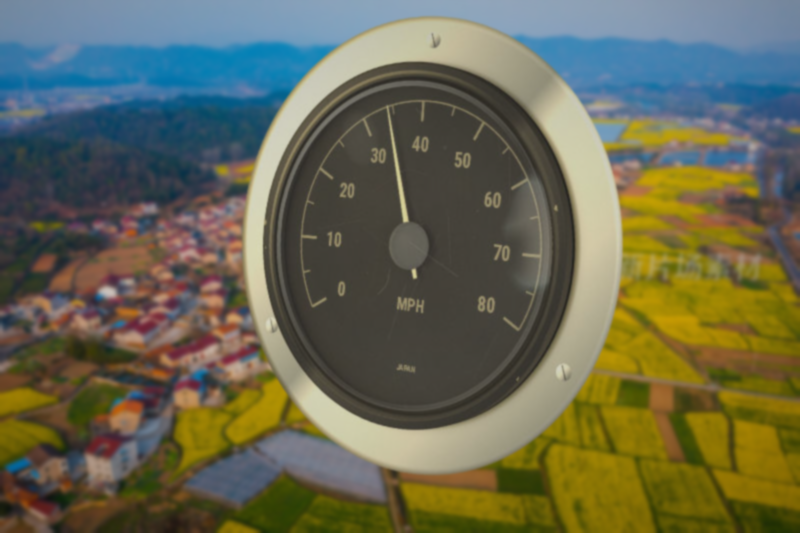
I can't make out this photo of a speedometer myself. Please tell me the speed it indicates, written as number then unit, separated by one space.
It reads 35 mph
